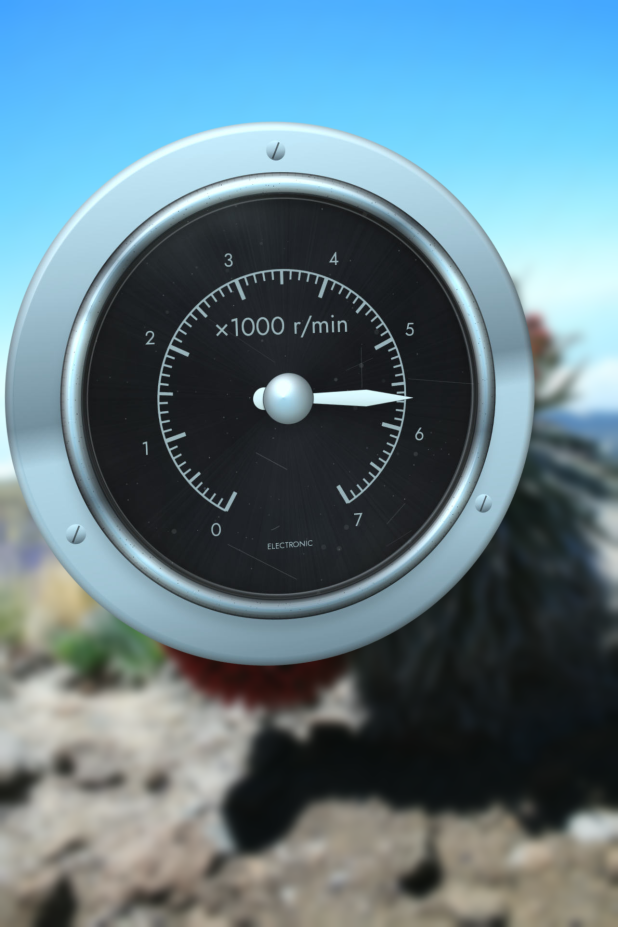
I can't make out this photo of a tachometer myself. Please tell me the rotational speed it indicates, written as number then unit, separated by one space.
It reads 5650 rpm
